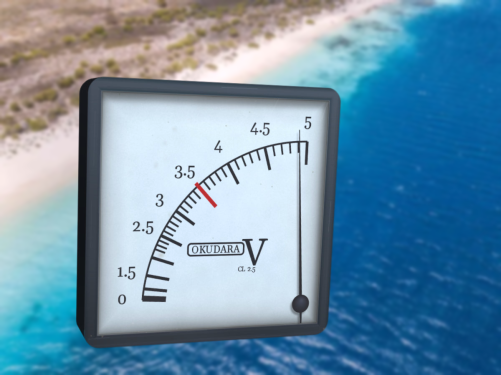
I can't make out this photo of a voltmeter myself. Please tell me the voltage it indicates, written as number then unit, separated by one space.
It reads 4.9 V
